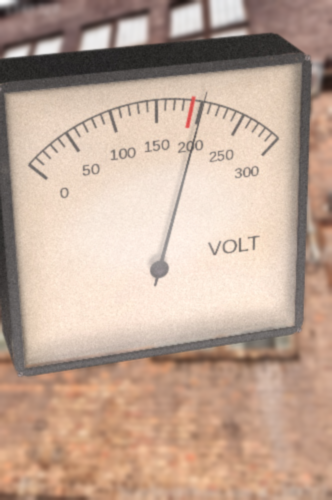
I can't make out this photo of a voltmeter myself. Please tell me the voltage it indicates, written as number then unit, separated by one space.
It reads 200 V
